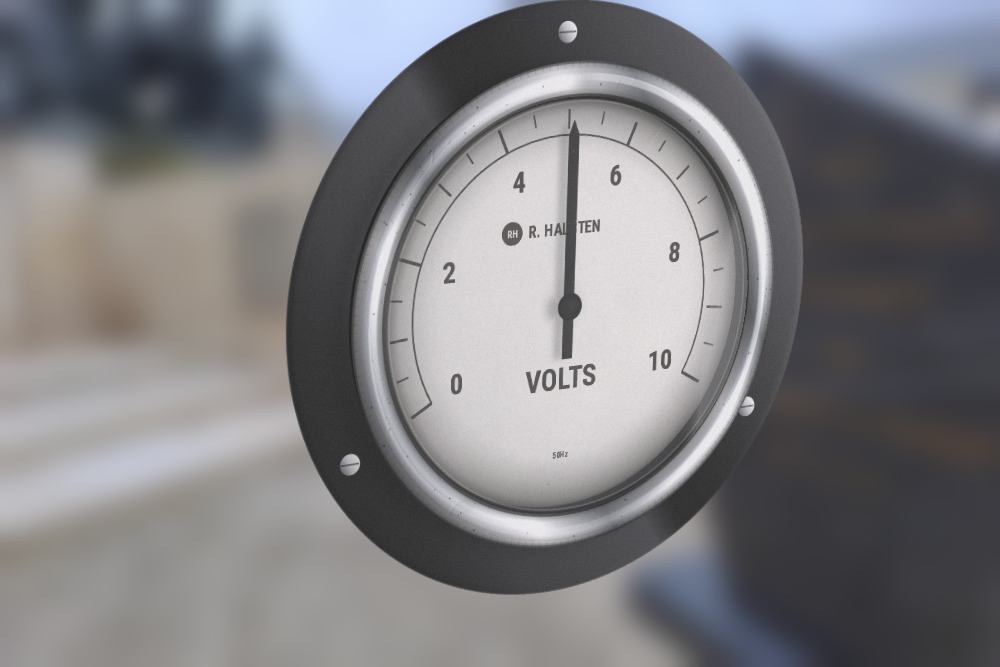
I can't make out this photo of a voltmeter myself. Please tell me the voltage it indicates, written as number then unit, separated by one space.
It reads 5 V
